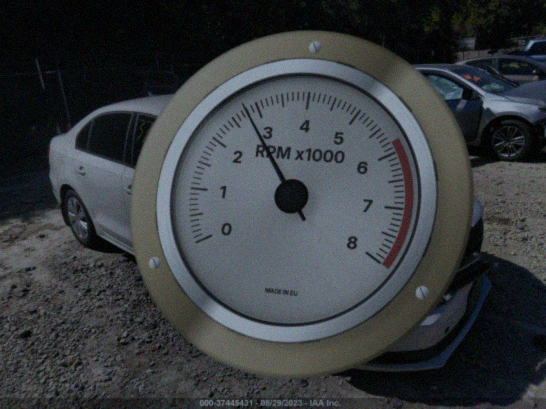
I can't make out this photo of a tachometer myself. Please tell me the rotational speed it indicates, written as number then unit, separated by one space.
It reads 2800 rpm
